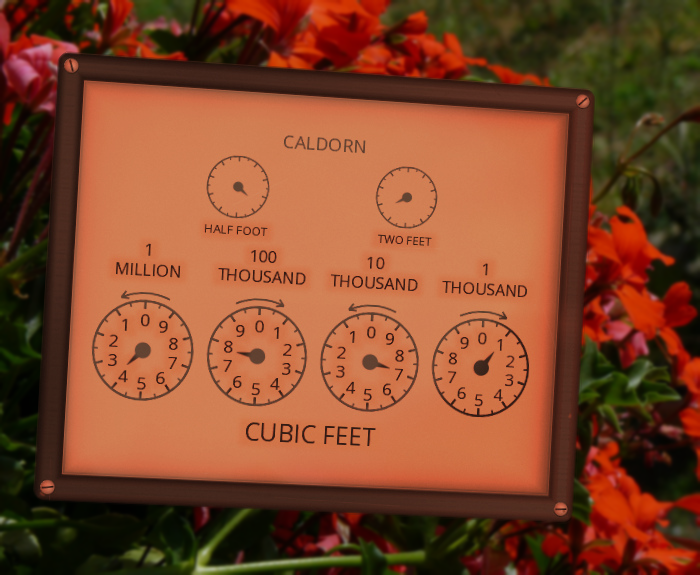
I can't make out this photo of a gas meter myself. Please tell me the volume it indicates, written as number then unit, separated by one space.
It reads 377100 ft³
